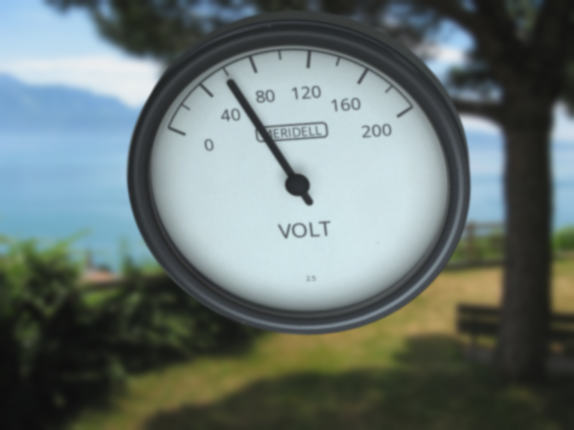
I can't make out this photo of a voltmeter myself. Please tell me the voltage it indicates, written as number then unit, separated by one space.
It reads 60 V
